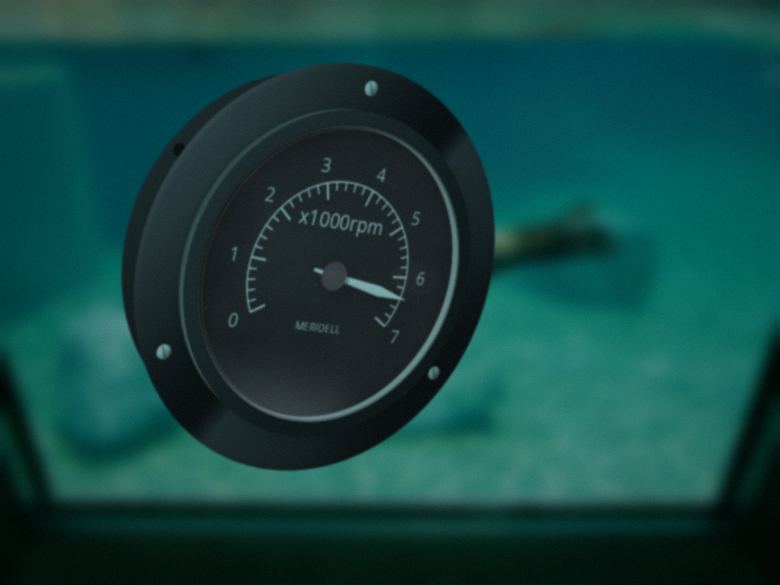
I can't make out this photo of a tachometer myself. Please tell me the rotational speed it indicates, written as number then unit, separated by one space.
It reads 6400 rpm
